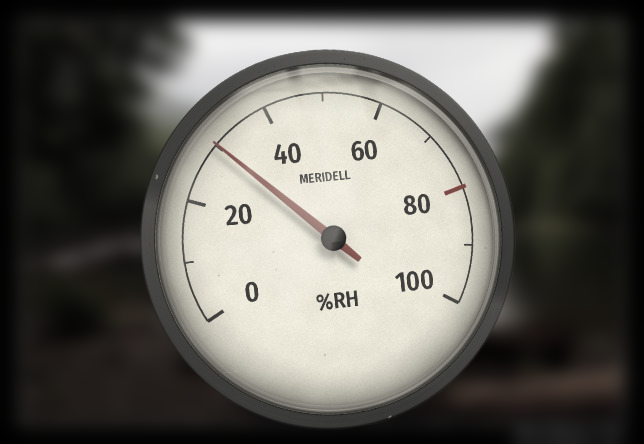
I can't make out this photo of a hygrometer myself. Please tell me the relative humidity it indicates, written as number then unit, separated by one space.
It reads 30 %
